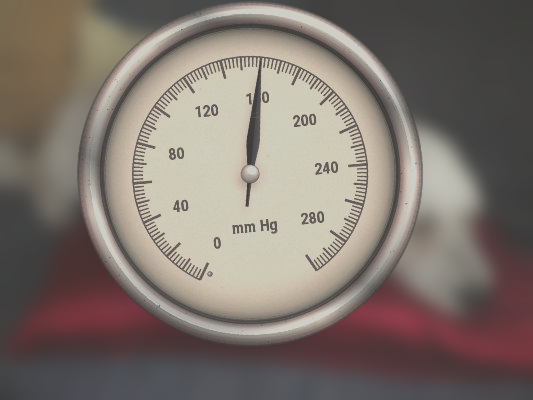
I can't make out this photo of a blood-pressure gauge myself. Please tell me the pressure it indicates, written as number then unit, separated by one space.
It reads 160 mmHg
